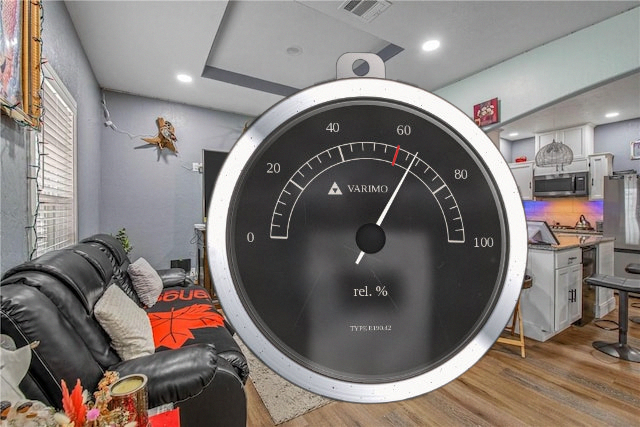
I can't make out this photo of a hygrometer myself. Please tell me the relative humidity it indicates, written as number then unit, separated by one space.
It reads 66 %
